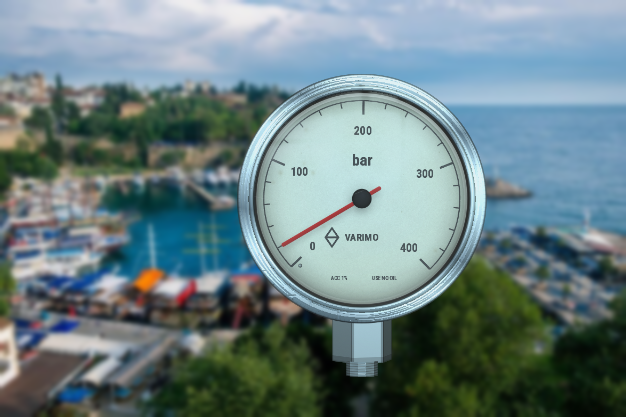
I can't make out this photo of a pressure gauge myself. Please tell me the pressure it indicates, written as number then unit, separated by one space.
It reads 20 bar
